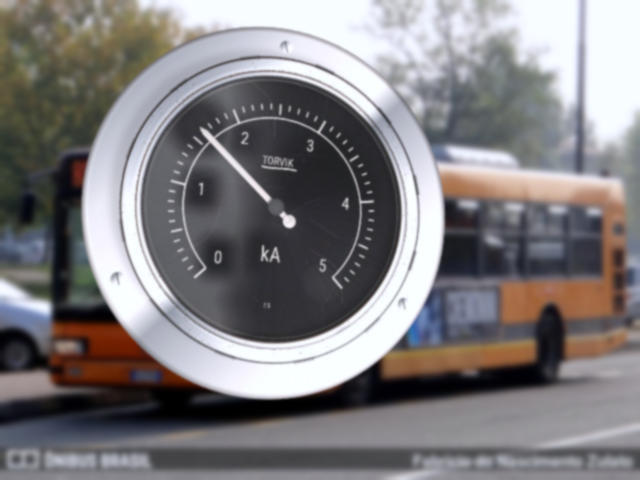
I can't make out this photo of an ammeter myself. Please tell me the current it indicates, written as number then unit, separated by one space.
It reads 1.6 kA
